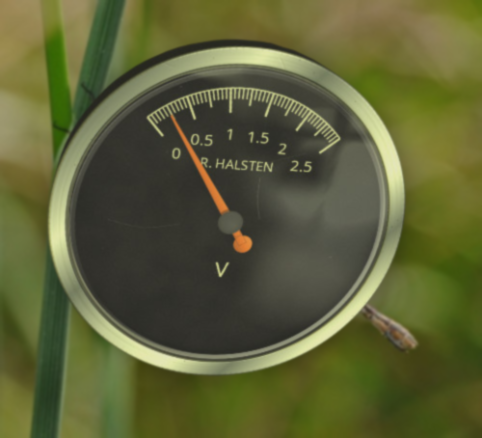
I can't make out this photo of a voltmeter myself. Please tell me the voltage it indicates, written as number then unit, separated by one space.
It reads 0.25 V
